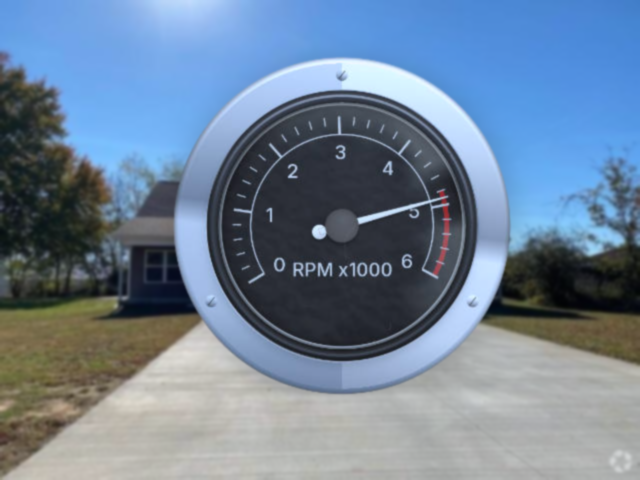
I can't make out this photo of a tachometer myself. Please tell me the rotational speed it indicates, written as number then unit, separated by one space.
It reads 4900 rpm
